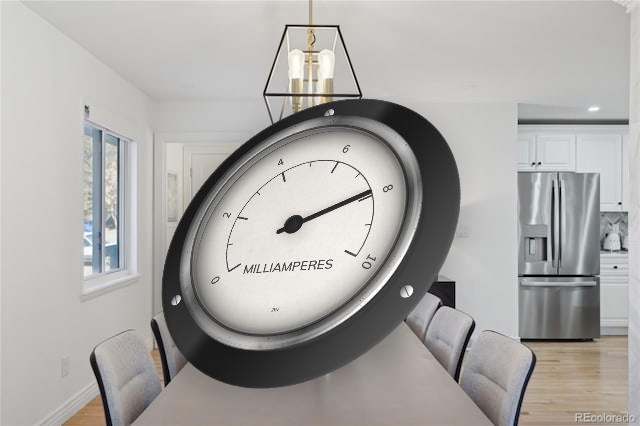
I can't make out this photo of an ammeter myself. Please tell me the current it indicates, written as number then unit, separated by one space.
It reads 8 mA
